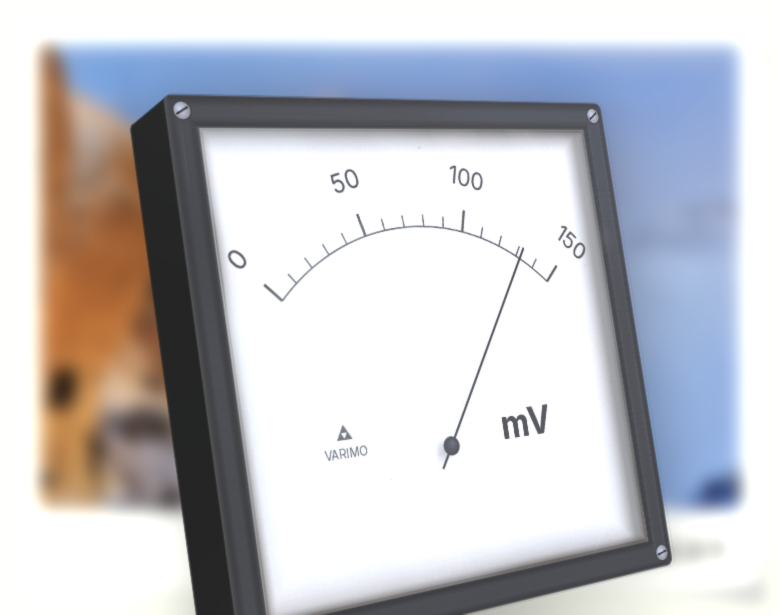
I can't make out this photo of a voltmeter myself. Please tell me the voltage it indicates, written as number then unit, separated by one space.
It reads 130 mV
